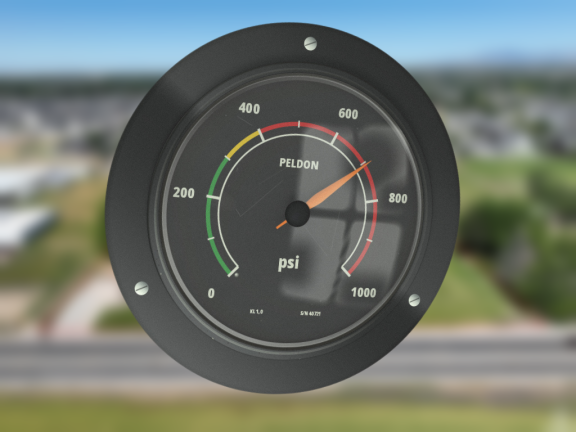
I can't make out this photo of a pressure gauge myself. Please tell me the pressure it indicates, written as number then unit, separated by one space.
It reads 700 psi
